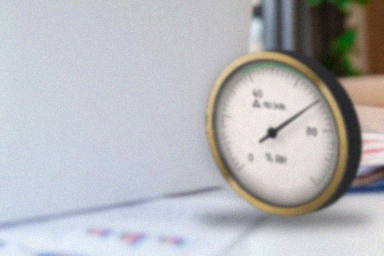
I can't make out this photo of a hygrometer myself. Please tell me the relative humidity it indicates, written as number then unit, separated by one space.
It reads 70 %
